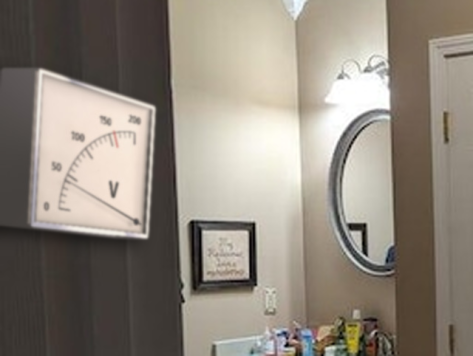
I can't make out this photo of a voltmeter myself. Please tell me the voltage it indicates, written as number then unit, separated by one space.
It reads 40 V
